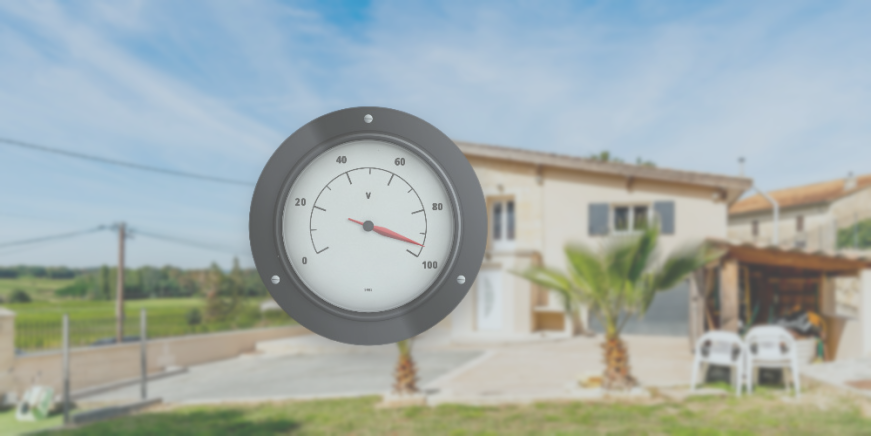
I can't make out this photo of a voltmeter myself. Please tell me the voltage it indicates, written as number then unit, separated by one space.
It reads 95 V
